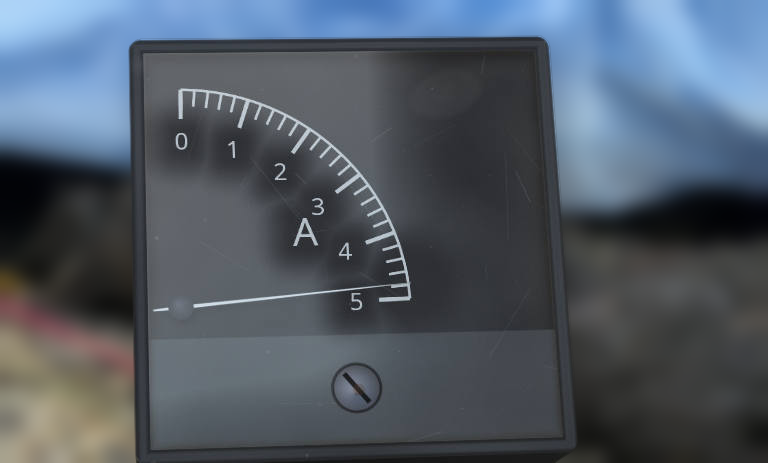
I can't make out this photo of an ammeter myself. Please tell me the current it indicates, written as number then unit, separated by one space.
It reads 4.8 A
